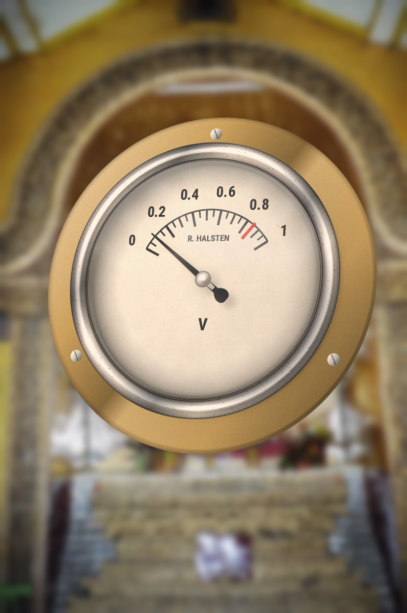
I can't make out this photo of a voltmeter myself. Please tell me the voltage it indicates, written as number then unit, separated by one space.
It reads 0.1 V
